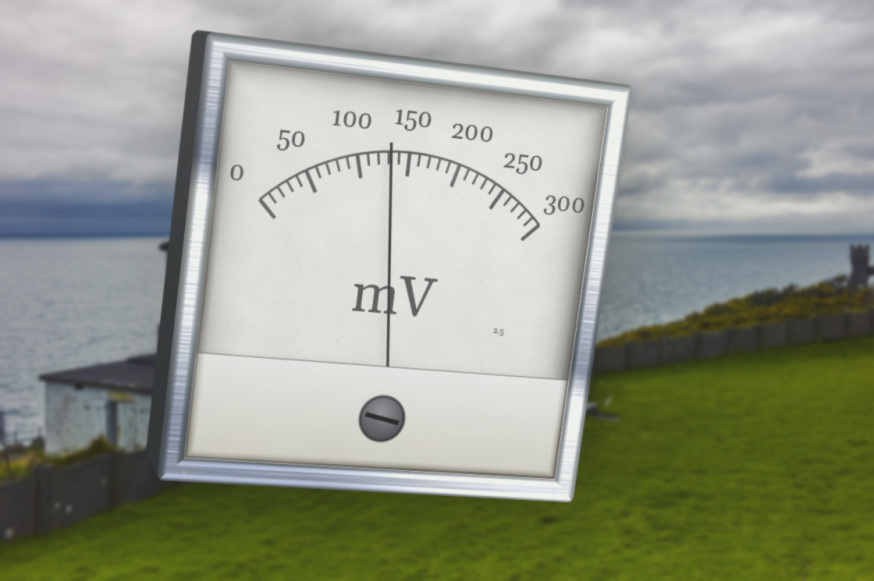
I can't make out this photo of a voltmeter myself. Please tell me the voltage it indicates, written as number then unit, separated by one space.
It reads 130 mV
